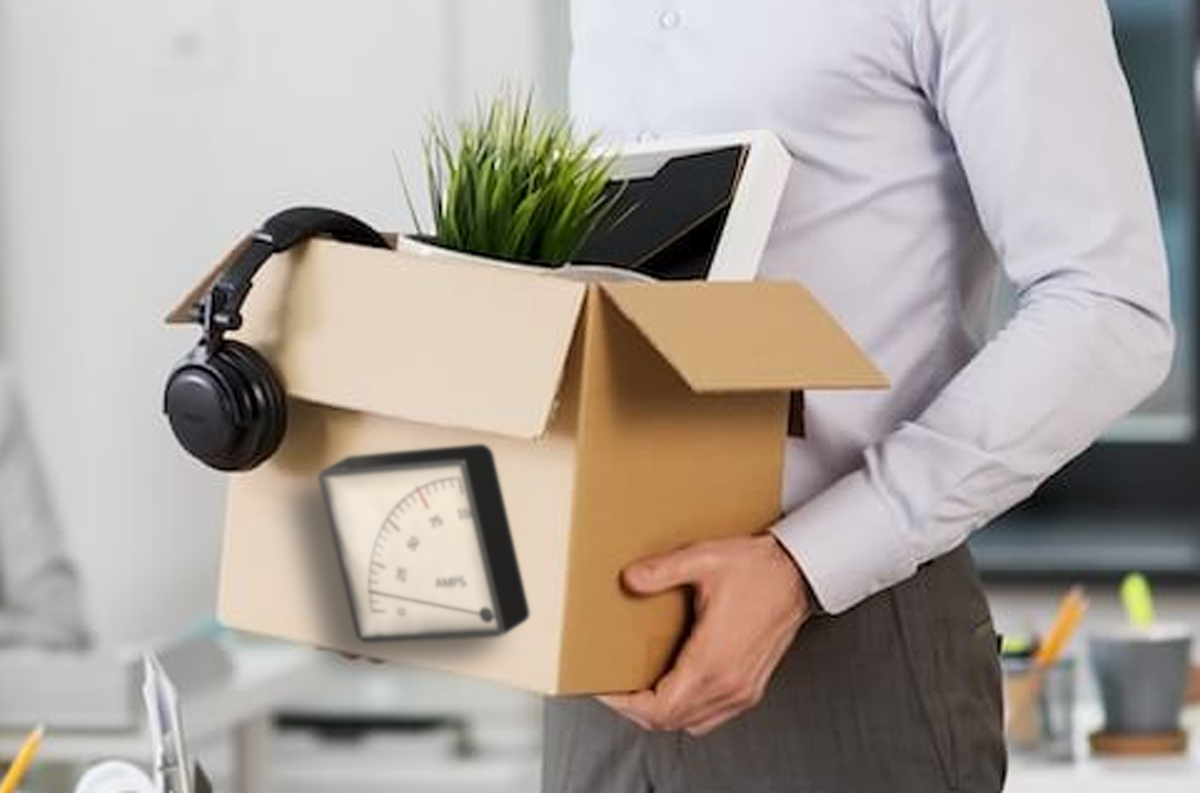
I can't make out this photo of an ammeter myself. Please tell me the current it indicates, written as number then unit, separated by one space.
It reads 10 A
